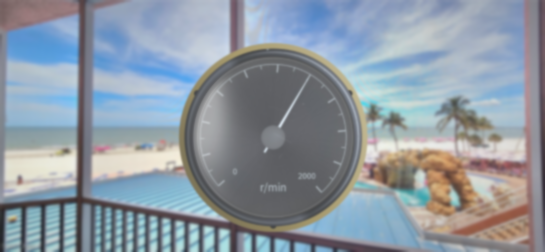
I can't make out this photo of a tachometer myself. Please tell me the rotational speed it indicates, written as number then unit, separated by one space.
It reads 1200 rpm
